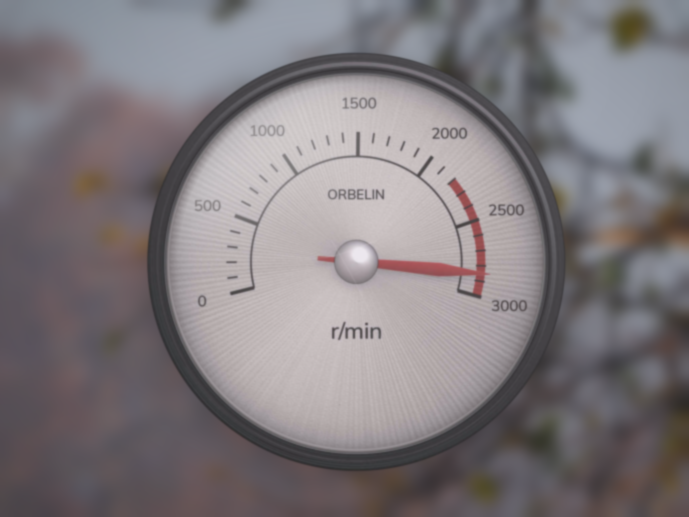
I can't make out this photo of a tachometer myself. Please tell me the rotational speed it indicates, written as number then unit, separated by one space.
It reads 2850 rpm
